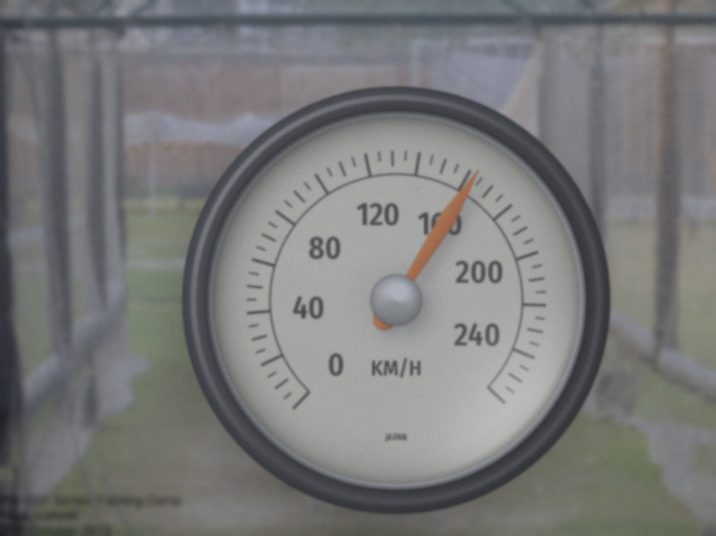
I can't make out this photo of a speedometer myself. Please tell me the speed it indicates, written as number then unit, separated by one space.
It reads 162.5 km/h
